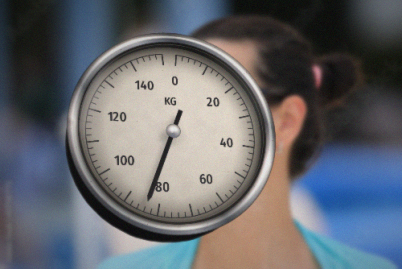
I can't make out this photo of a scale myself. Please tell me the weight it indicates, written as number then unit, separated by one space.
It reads 84 kg
